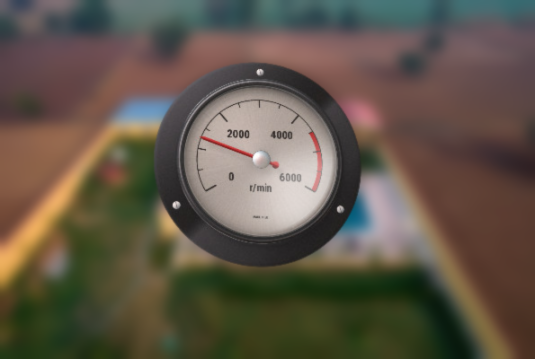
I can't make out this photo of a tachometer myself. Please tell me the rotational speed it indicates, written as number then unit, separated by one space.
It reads 1250 rpm
